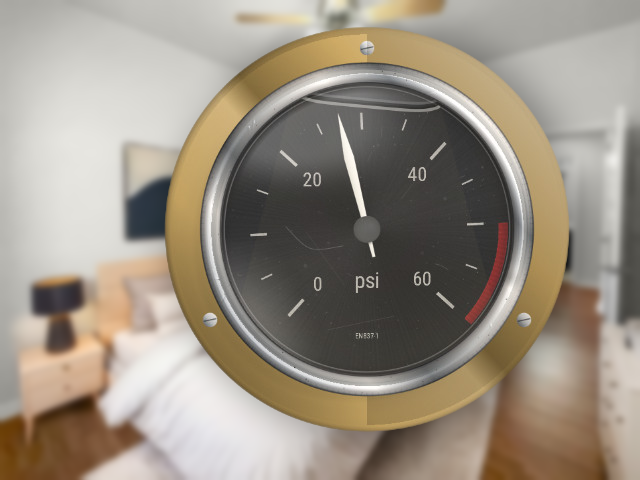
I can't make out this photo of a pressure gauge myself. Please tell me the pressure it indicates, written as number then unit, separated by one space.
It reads 27.5 psi
